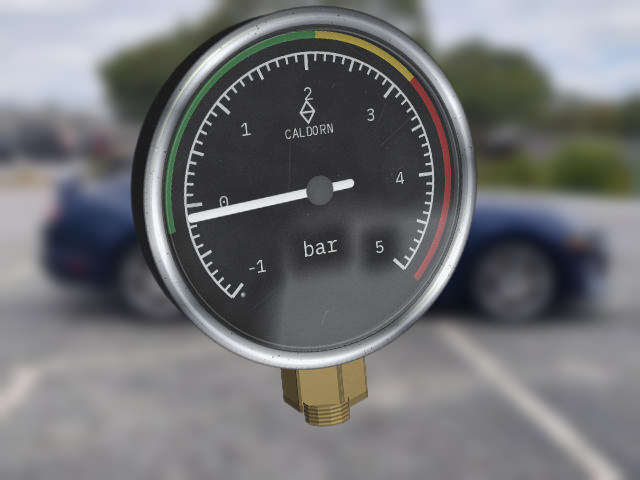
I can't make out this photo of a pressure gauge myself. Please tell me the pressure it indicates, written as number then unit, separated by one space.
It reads -0.1 bar
